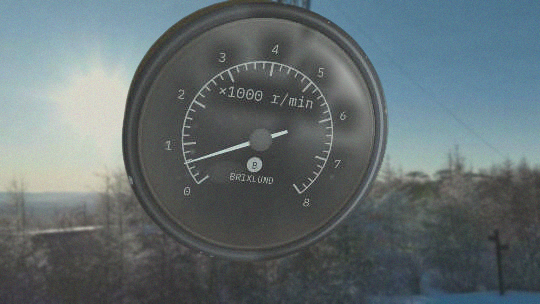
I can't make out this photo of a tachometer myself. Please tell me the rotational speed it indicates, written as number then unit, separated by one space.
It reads 600 rpm
